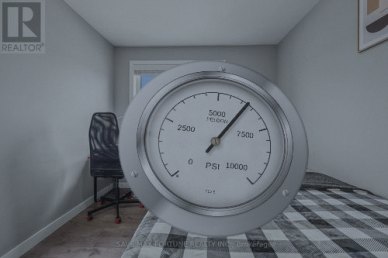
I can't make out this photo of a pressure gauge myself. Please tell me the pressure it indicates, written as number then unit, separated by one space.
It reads 6250 psi
